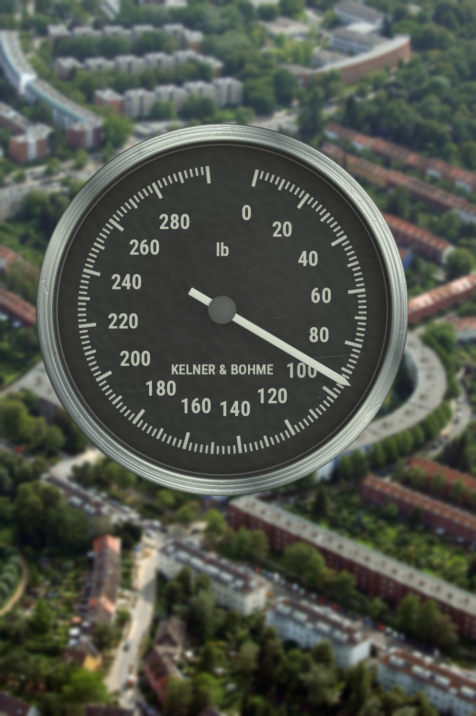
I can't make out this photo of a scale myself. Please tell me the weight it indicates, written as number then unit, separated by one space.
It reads 94 lb
